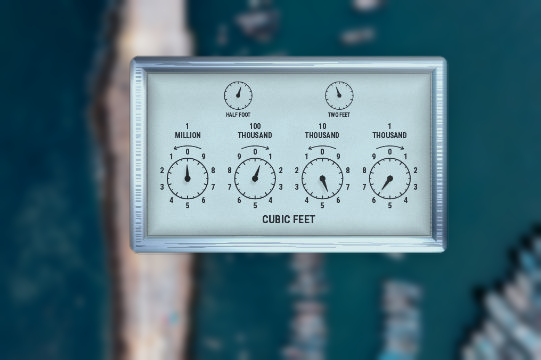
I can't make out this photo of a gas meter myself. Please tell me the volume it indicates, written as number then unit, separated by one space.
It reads 5600 ft³
